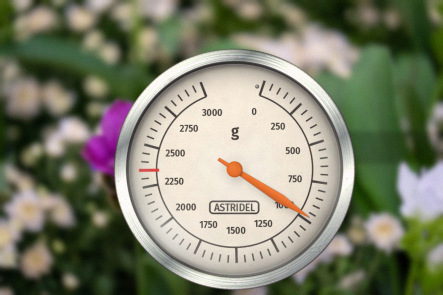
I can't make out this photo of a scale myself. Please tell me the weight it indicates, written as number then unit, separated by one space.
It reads 975 g
